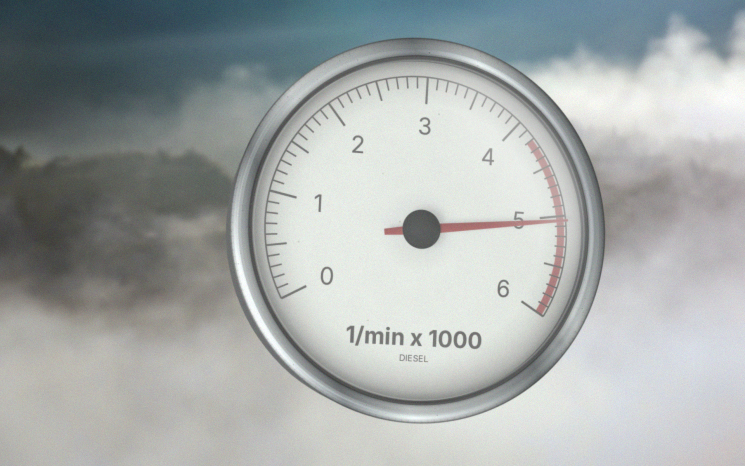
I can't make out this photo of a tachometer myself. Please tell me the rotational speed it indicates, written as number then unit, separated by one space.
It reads 5050 rpm
